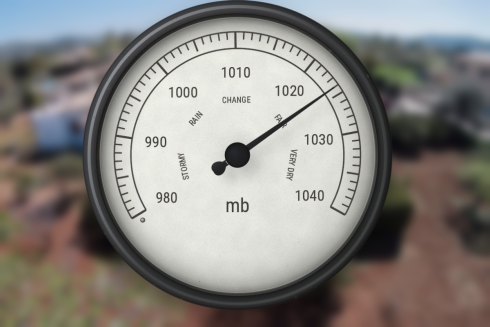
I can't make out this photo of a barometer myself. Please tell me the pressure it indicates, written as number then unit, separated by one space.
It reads 1024 mbar
